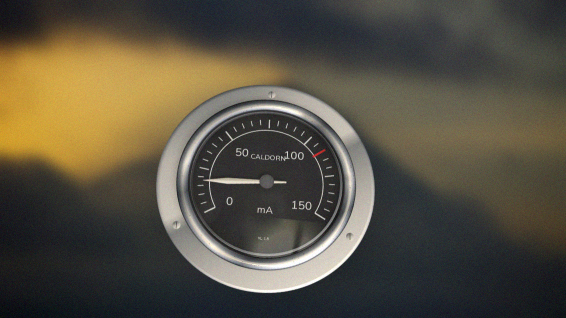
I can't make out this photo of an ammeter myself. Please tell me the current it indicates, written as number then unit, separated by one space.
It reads 17.5 mA
